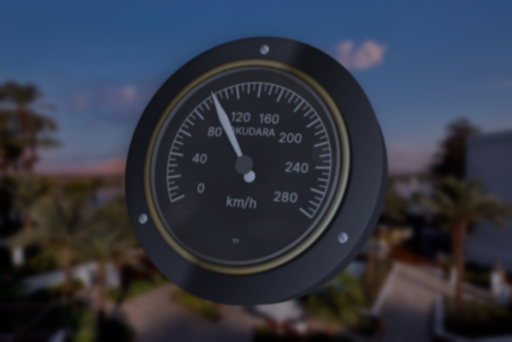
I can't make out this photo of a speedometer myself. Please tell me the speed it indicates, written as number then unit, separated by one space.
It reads 100 km/h
